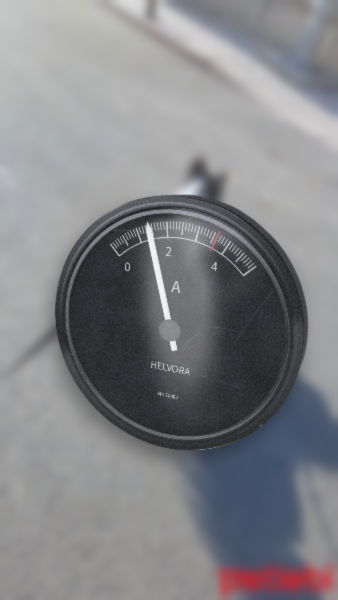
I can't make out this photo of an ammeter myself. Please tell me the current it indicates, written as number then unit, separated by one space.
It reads 1.5 A
